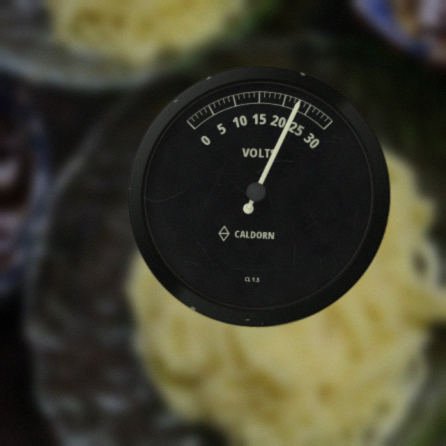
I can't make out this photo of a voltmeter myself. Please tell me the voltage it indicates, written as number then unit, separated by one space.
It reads 23 V
